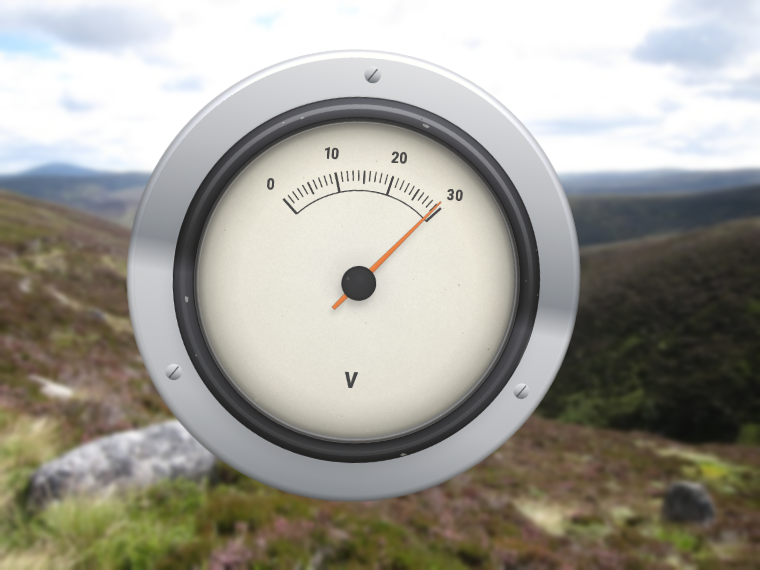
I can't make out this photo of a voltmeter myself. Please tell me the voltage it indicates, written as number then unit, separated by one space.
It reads 29 V
